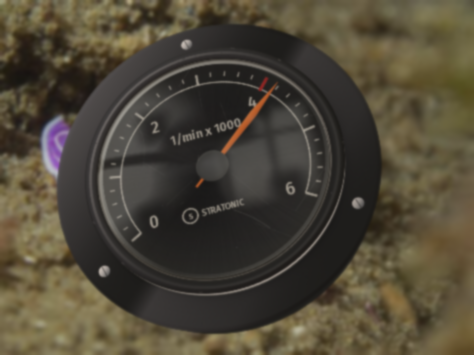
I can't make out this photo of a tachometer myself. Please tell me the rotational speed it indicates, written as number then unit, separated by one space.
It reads 4200 rpm
